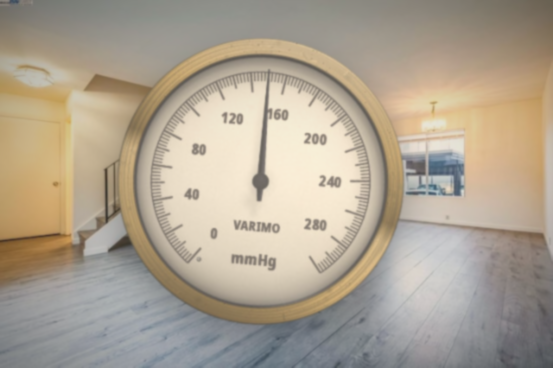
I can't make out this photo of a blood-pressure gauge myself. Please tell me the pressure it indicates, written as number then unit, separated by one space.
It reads 150 mmHg
